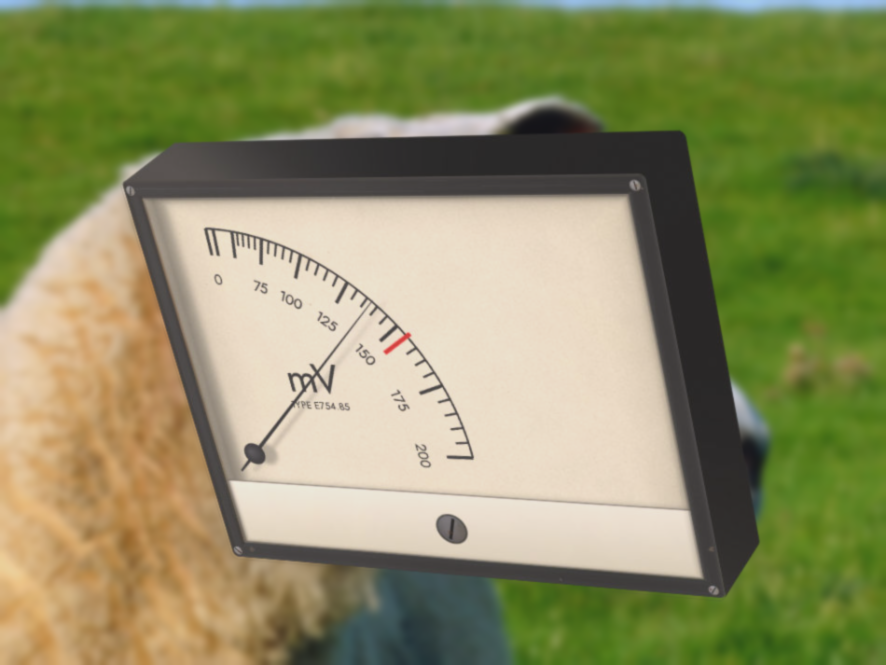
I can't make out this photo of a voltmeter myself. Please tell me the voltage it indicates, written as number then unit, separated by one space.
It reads 137.5 mV
